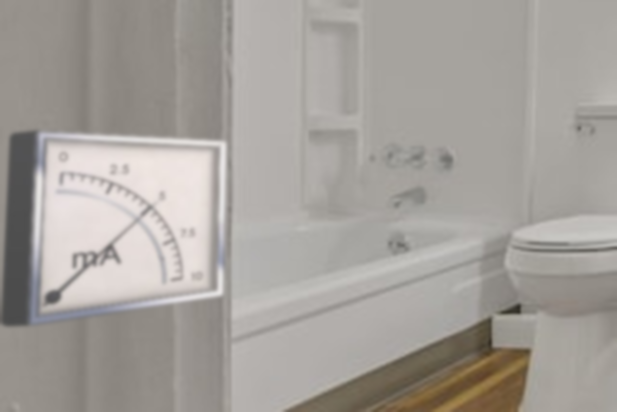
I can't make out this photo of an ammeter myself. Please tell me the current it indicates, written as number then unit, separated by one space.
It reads 5 mA
